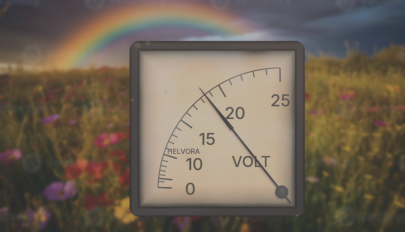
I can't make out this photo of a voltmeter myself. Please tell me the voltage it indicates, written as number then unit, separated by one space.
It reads 18.5 V
